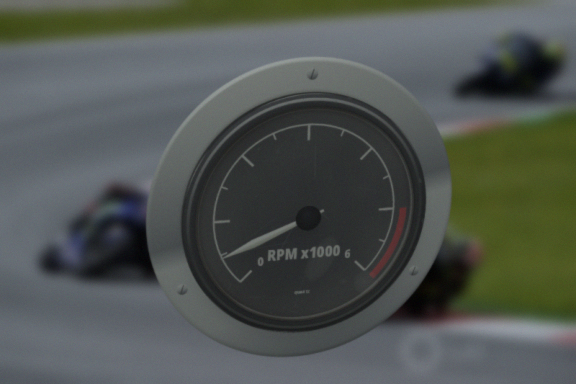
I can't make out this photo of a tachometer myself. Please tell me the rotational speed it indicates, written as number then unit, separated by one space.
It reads 500 rpm
